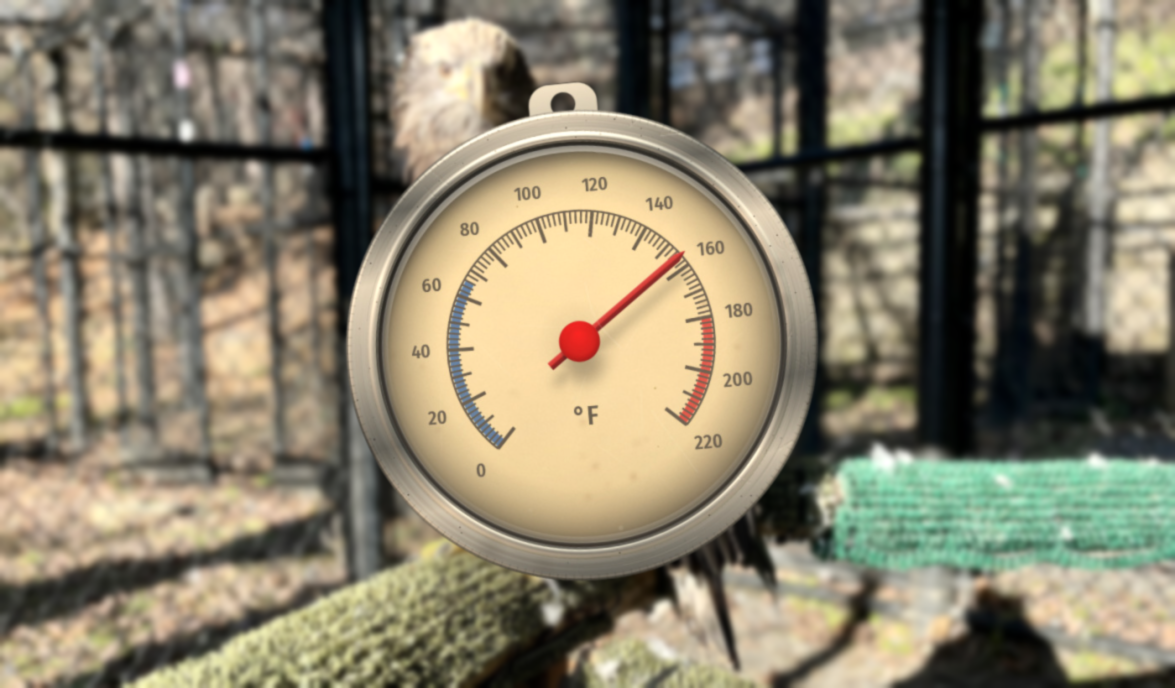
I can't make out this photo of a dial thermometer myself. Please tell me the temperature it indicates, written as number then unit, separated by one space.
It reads 156 °F
